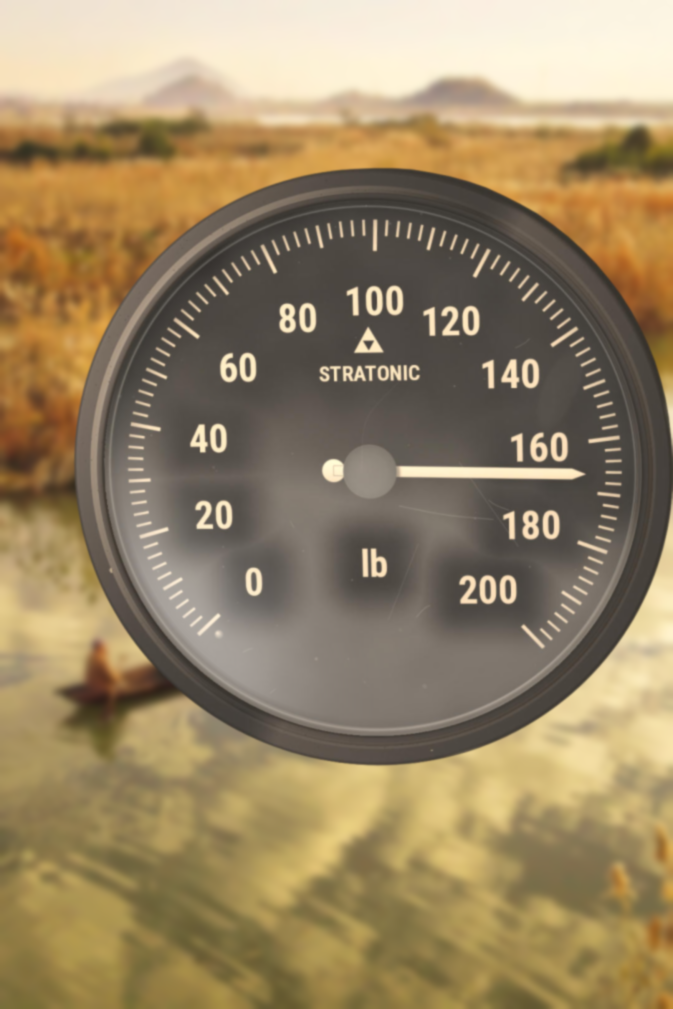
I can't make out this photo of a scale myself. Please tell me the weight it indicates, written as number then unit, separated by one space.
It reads 166 lb
